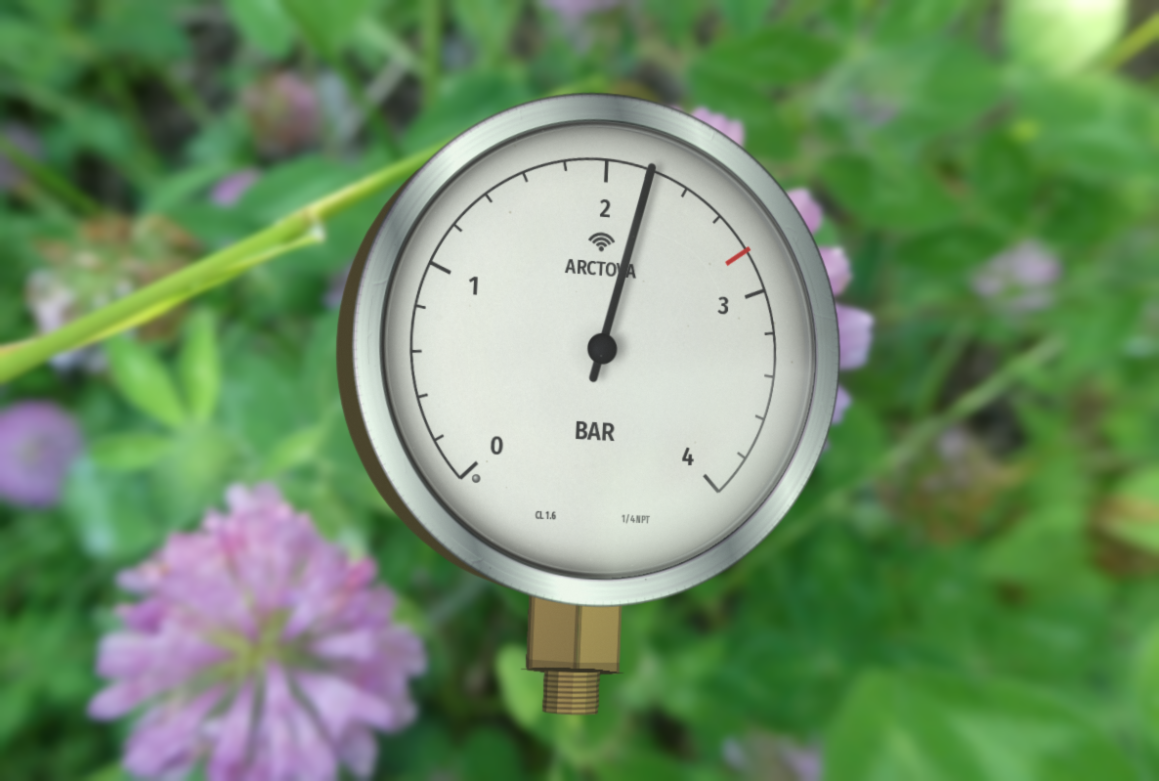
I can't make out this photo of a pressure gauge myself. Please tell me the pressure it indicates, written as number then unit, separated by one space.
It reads 2.2 bar
